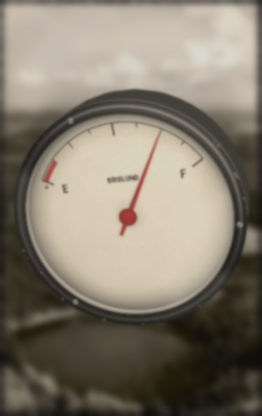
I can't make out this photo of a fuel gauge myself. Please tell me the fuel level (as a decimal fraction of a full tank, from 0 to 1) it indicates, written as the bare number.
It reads 0.75
